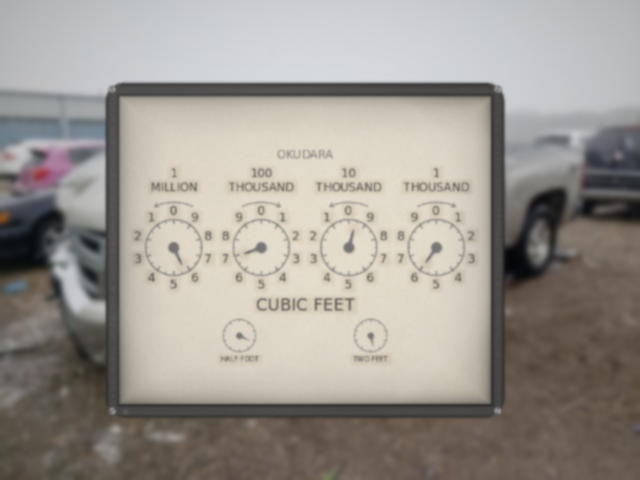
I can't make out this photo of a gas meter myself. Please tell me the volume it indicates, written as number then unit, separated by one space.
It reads 569600 ft³
